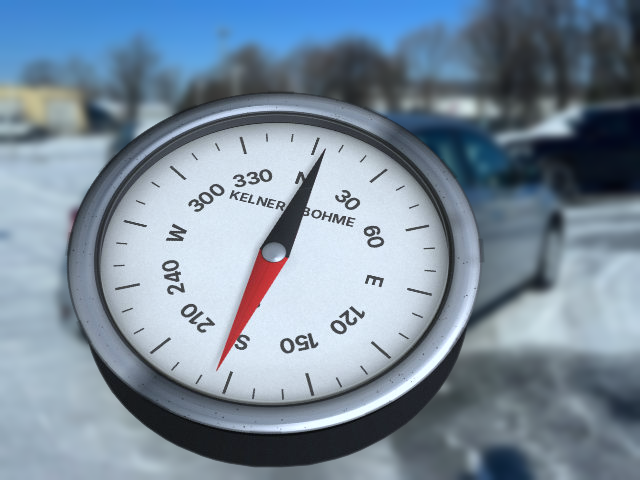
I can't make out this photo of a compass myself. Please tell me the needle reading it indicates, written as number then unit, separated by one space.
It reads 185 °
